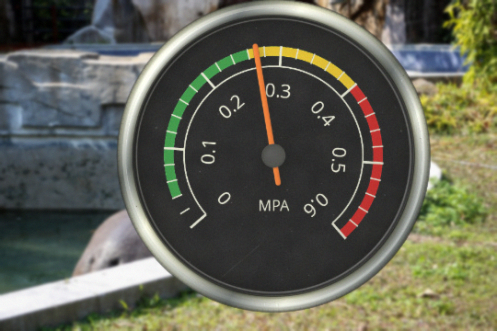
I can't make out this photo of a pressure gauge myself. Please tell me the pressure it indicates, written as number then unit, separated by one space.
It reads 0.27 MPa
